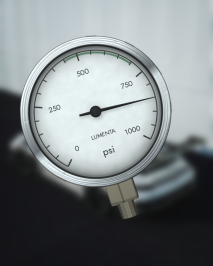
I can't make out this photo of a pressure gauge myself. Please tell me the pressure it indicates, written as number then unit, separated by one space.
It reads 850 psi
